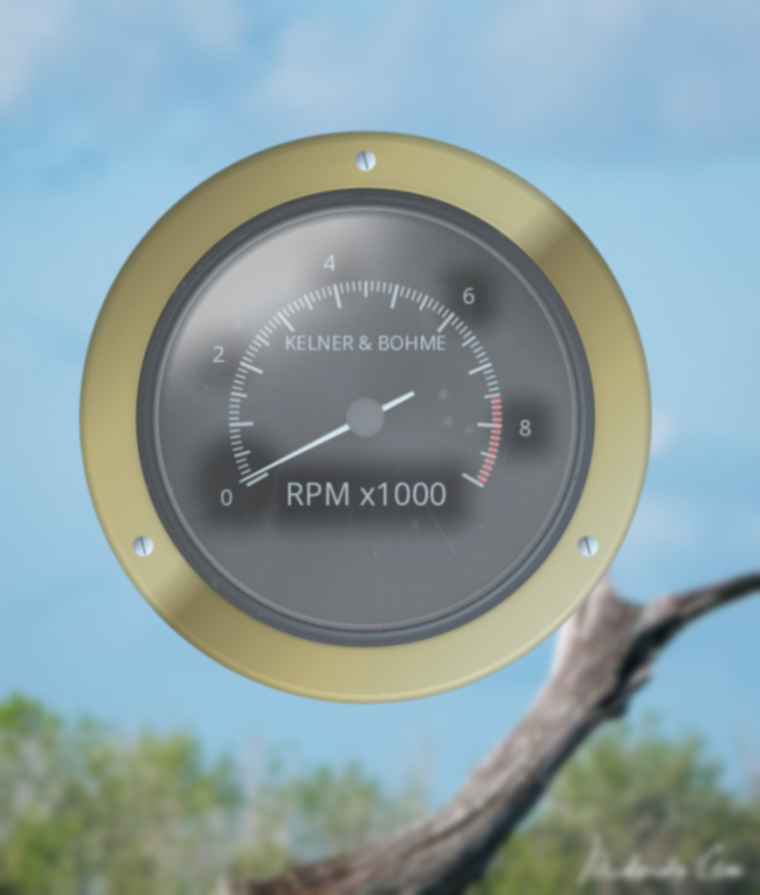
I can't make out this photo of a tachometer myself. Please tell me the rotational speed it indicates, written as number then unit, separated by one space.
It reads 100 rpm
